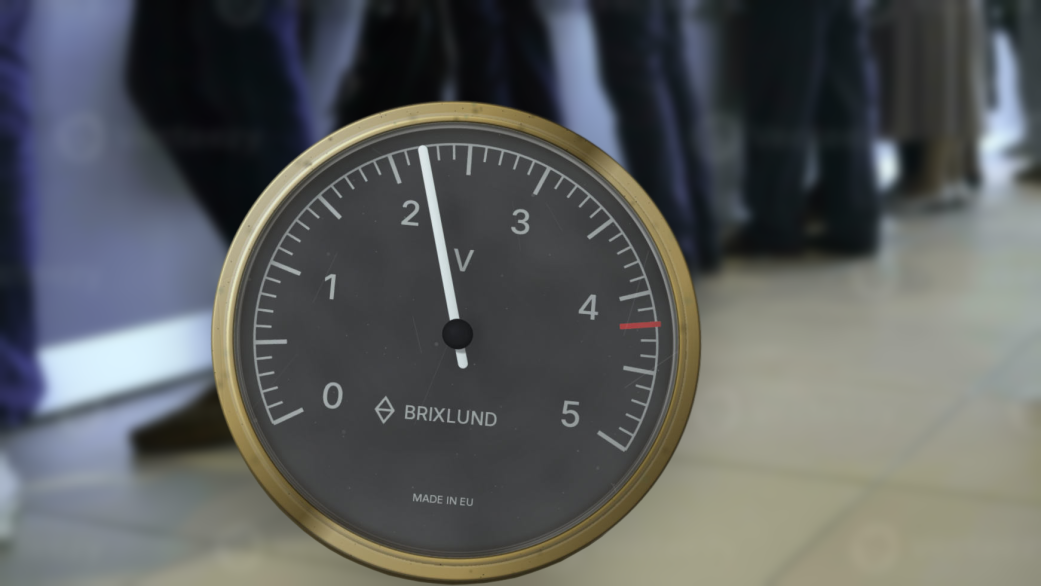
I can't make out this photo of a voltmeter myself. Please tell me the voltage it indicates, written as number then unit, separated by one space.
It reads 2.2 V
